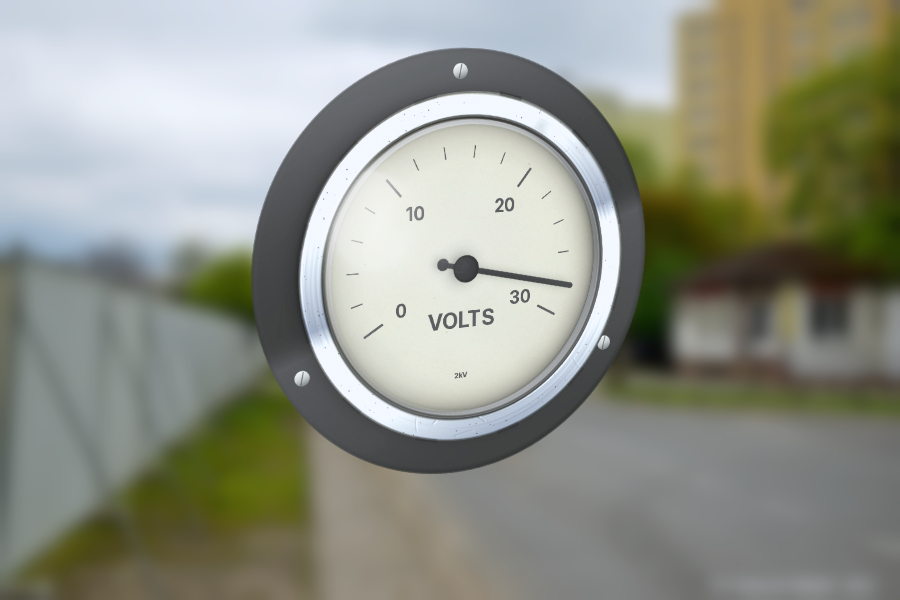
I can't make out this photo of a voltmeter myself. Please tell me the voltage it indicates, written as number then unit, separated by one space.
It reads 28 V
